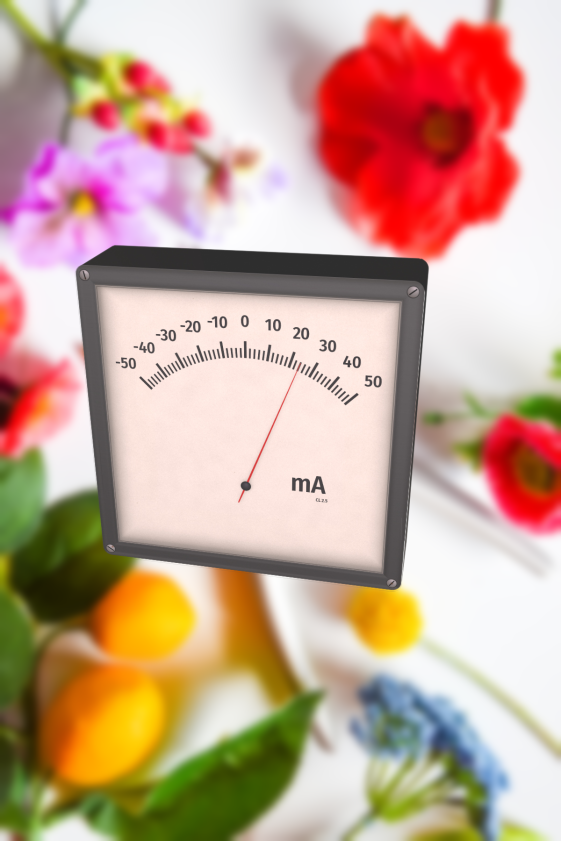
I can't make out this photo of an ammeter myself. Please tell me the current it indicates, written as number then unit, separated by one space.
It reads 24 mA
